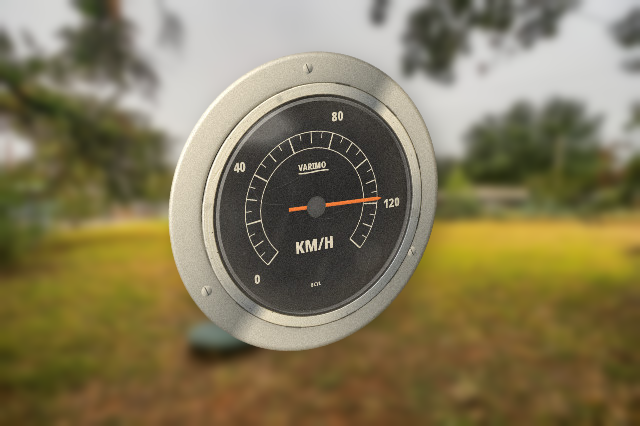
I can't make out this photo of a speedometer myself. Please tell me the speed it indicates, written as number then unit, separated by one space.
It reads 117.5 km/h
